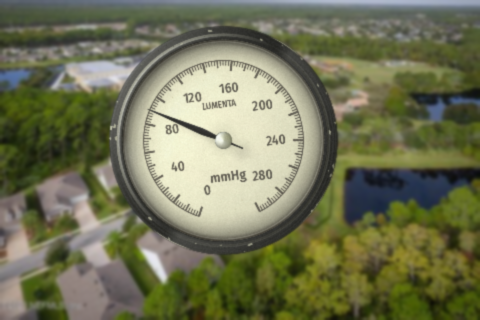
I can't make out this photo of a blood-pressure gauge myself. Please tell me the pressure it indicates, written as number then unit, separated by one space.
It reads 90 mmHg
